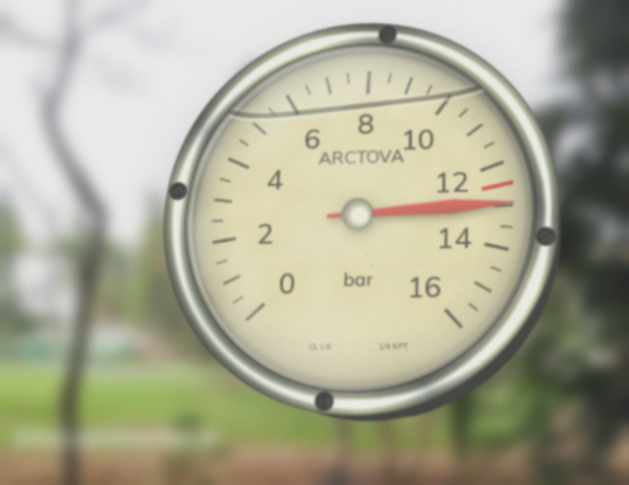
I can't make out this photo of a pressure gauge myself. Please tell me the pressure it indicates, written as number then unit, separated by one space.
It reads 13 bar
